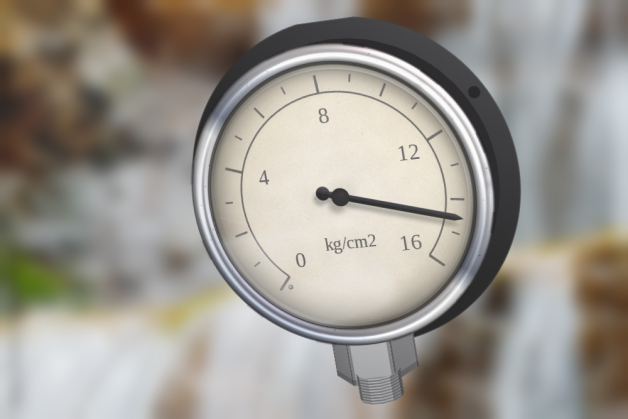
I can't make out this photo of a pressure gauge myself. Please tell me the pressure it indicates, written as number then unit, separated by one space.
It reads 14.5 kg/cm²
